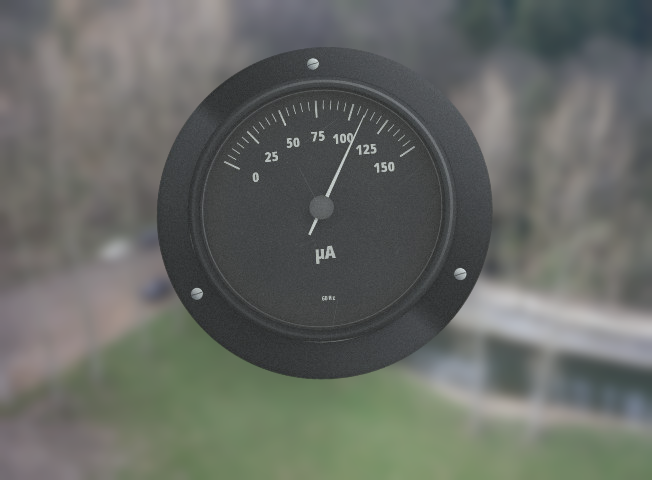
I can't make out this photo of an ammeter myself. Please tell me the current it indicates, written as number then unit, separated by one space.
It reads 110 µA
